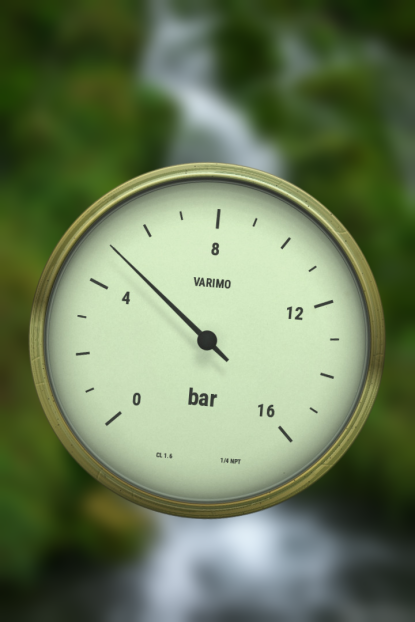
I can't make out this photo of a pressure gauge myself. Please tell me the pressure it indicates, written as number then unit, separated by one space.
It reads 5 bar
